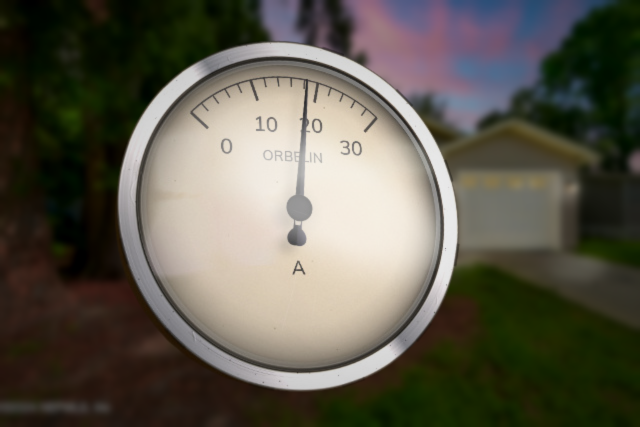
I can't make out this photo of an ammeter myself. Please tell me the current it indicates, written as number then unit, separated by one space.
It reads 18 A
